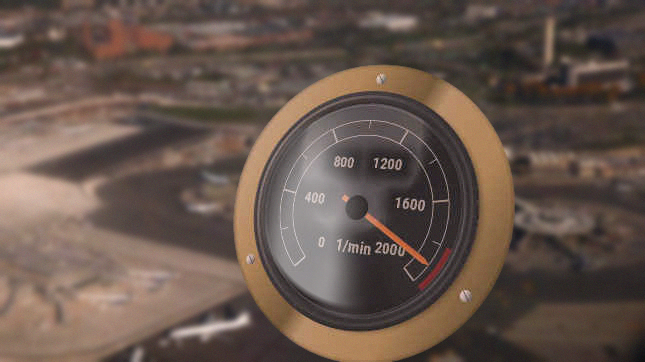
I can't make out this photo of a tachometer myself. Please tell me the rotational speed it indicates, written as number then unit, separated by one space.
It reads 1900 rpm
